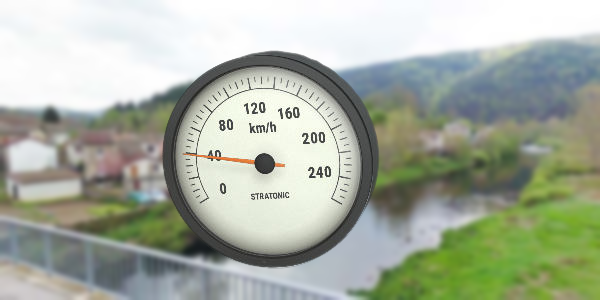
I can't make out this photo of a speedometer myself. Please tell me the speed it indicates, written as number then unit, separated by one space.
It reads 40 km/h
